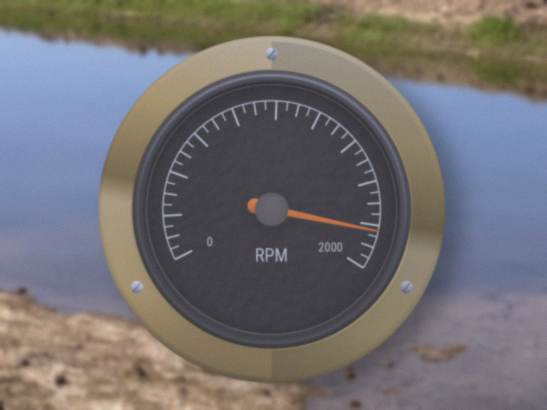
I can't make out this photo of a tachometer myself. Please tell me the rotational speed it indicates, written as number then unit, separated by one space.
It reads 1825 rpm
